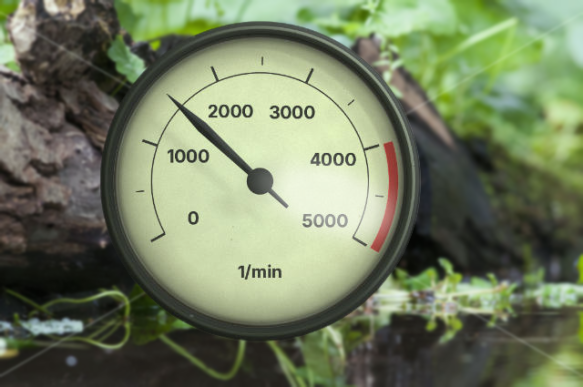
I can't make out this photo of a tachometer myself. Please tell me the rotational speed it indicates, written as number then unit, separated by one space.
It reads 1500 rpm
